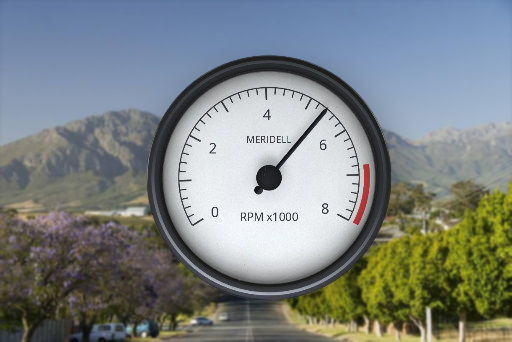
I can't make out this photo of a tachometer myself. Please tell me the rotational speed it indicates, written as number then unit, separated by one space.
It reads 5400 rpm
